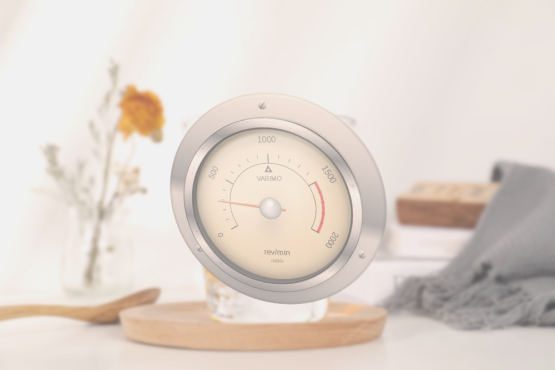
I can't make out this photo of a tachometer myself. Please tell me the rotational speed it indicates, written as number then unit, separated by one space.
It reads 300 rpm
